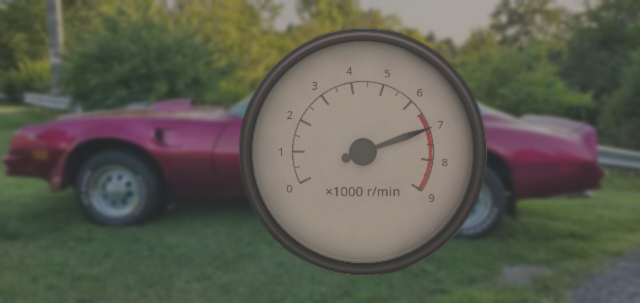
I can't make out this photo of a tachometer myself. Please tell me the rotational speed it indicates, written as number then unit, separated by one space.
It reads 7000 rpm
